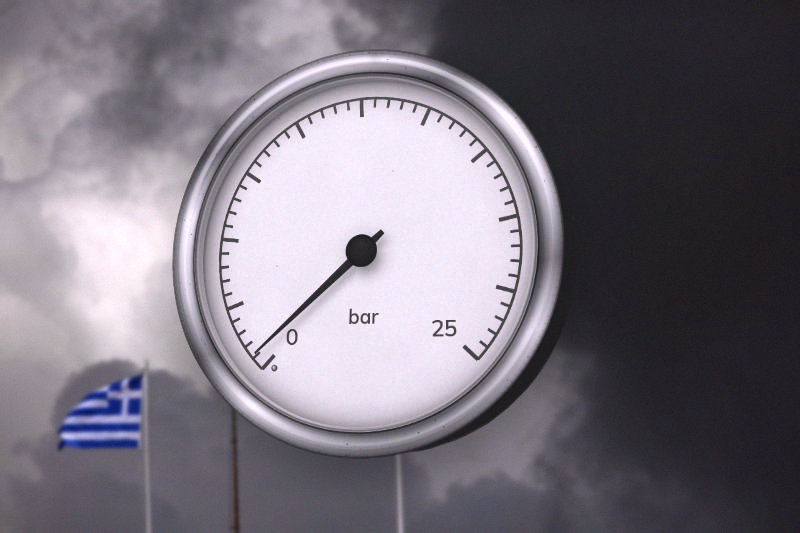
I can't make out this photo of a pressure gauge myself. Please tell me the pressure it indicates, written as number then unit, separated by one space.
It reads 0.5 bar
